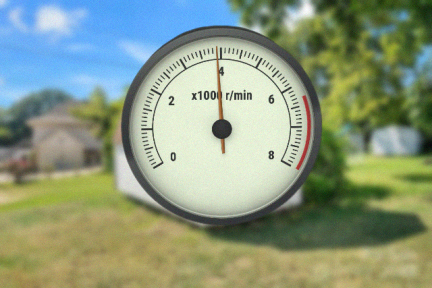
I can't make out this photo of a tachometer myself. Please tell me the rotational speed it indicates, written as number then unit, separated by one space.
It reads 3900 rpm
